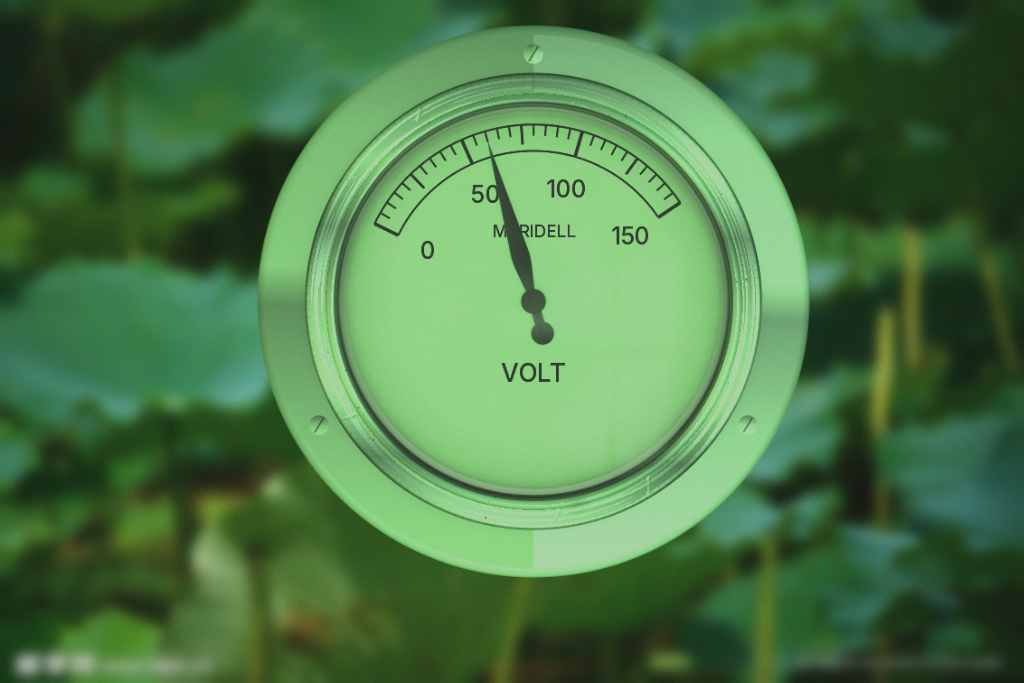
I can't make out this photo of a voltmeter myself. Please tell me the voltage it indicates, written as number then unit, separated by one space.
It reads 60 V
